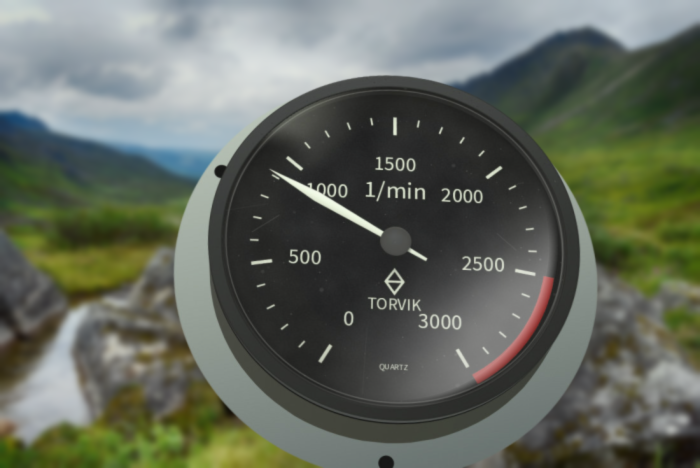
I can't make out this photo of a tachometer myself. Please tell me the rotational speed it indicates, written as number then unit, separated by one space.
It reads 900 rpm
